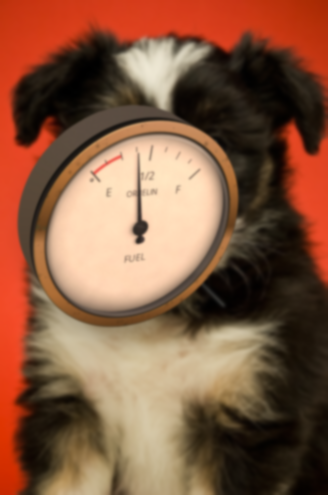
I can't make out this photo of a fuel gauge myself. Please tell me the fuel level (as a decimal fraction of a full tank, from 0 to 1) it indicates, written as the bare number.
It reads 0.375
